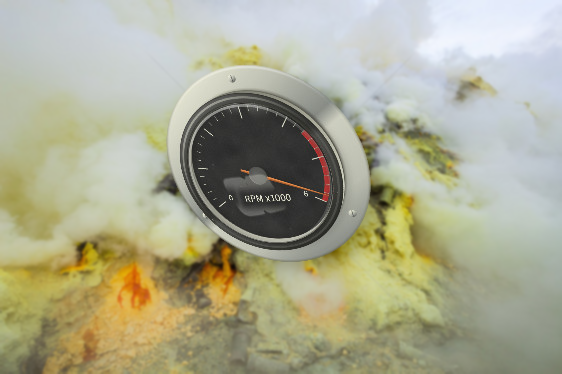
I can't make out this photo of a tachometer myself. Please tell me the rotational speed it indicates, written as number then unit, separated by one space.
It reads 5800 rpm
